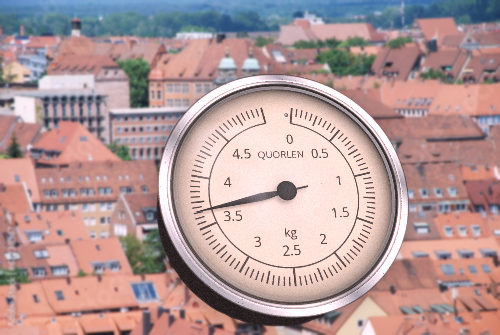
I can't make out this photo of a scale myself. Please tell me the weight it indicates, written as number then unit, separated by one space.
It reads 3.65 kg
